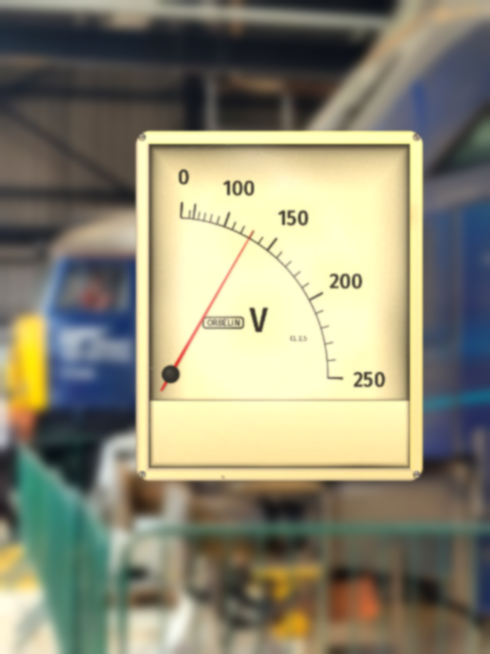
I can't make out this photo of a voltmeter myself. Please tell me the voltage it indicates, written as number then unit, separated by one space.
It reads 130 V
